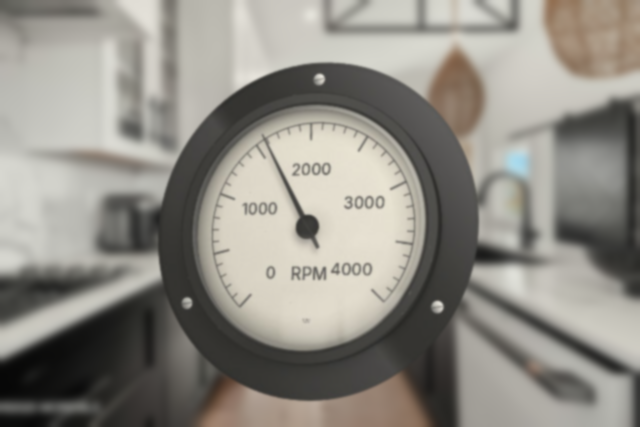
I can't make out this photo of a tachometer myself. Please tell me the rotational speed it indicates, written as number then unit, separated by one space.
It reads 1600 rpm
